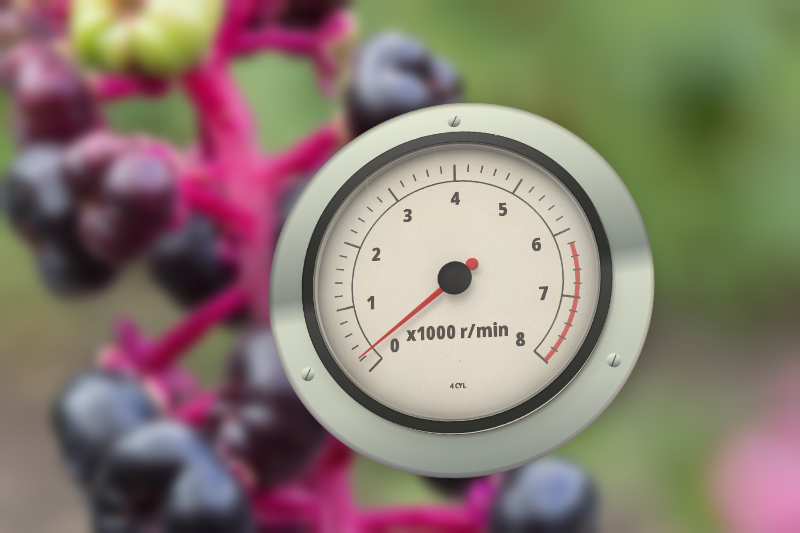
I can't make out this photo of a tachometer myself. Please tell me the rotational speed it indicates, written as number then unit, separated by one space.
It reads 200 rpm
